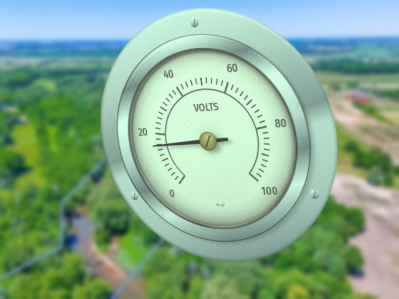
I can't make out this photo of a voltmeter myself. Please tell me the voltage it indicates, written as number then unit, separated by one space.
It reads 16 V
